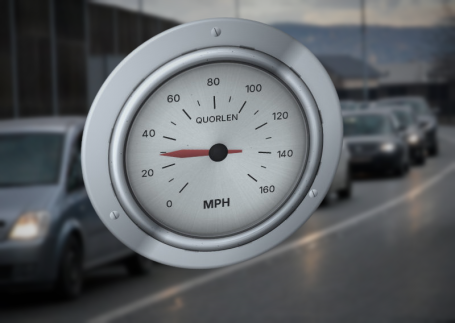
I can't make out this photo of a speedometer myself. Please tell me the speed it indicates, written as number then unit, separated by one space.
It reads 30 mph
